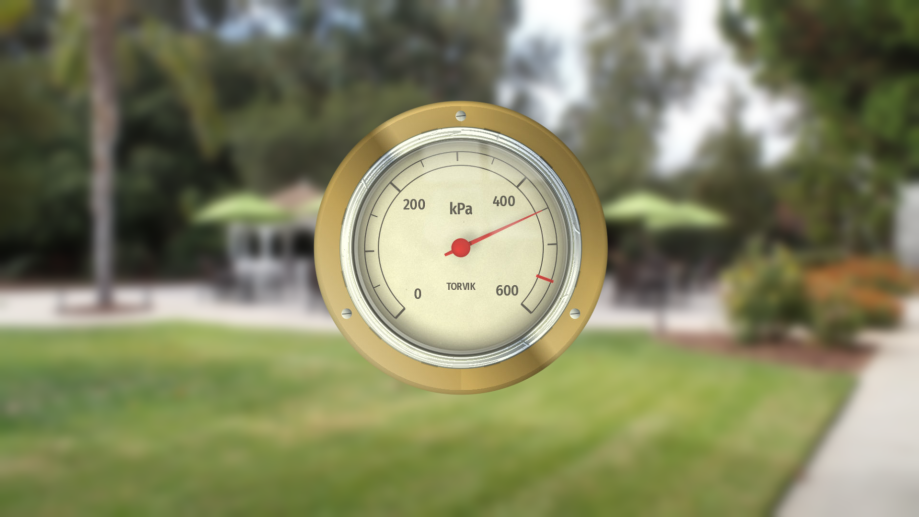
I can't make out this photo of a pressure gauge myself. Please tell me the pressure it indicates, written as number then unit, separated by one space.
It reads 450 kPa
